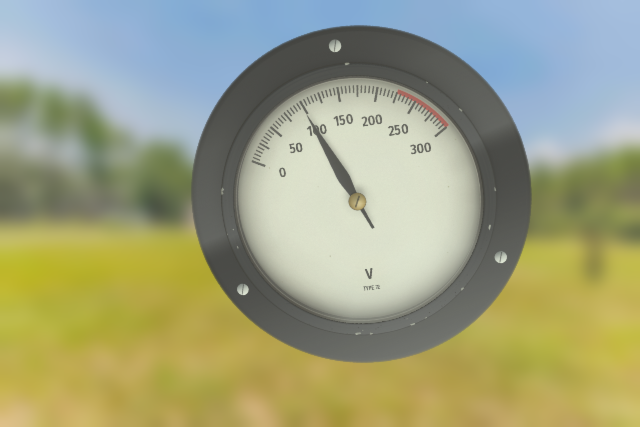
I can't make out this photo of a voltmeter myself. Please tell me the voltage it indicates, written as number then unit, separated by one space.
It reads 100 V
